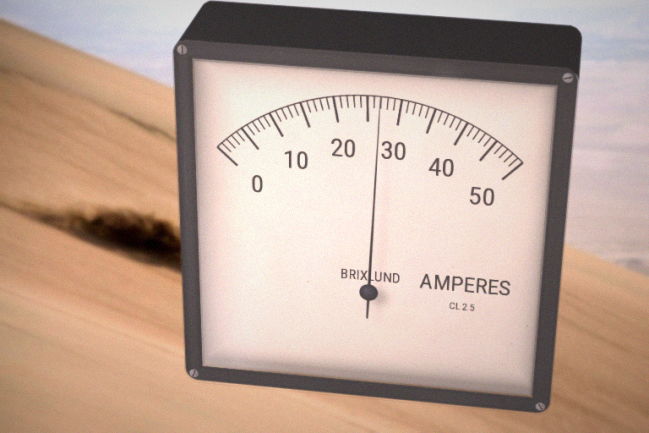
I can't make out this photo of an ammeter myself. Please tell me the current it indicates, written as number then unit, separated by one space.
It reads 27 A
